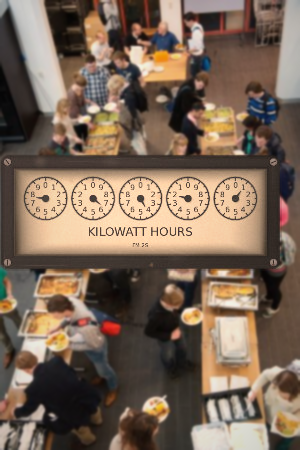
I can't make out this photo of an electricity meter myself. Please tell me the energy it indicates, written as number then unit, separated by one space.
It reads 76421 kWh
